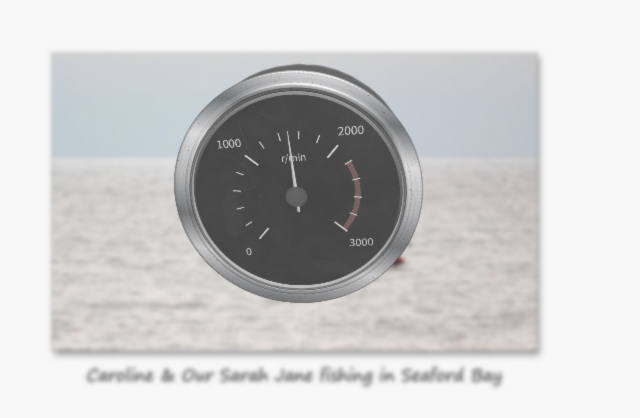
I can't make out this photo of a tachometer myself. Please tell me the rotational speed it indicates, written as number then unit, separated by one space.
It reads 1500 rpm
